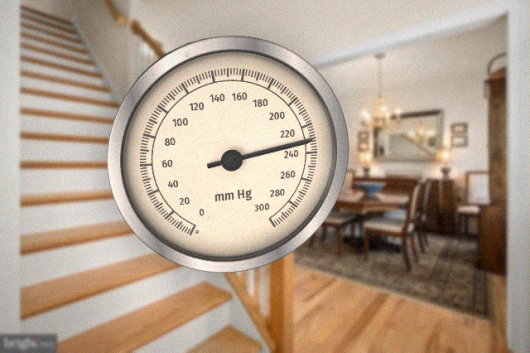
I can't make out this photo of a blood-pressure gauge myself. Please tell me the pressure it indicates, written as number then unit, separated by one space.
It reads 230 mmHg
